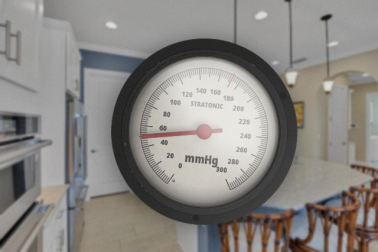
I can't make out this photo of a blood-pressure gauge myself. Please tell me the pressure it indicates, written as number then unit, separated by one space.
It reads 50 mmHg
